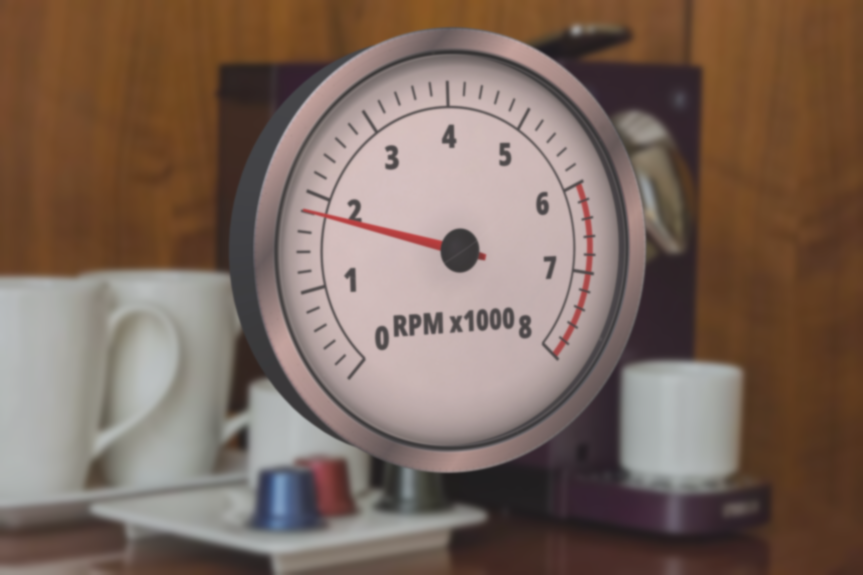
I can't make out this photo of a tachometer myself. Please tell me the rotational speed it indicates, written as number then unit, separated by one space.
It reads 1800 rpm
